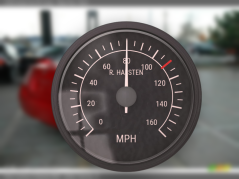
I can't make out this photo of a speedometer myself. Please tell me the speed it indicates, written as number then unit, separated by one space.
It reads 80 mph
